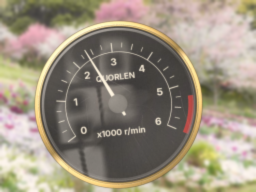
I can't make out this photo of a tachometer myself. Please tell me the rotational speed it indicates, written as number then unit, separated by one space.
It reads 2375 rpm
